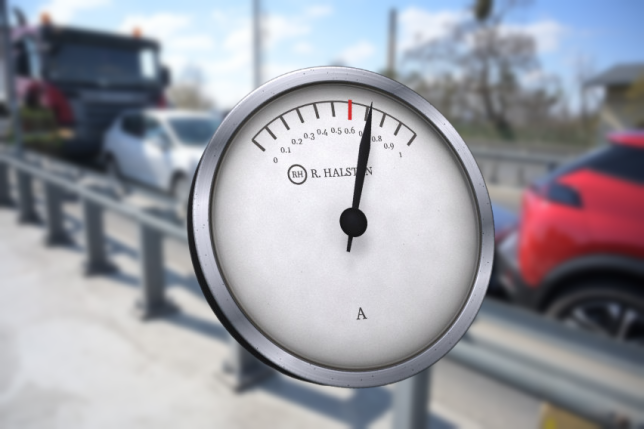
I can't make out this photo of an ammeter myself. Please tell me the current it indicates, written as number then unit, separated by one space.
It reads 0.7 A
